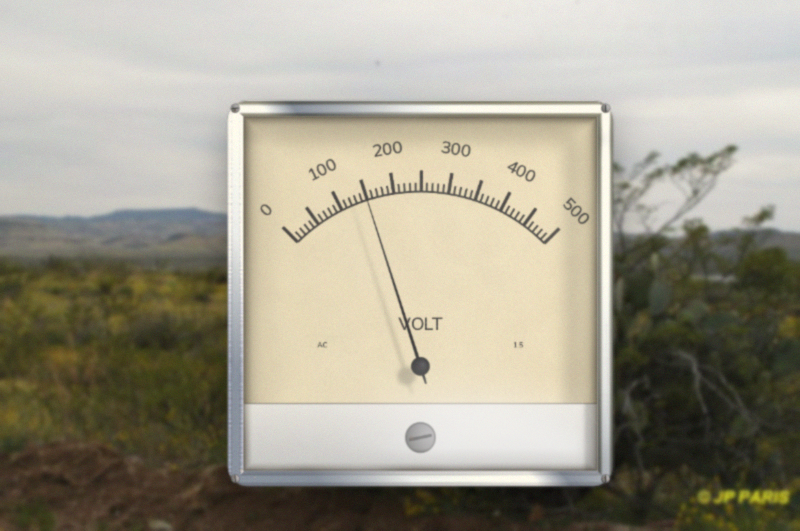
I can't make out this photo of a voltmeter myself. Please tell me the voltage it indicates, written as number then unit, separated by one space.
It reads 150 V
